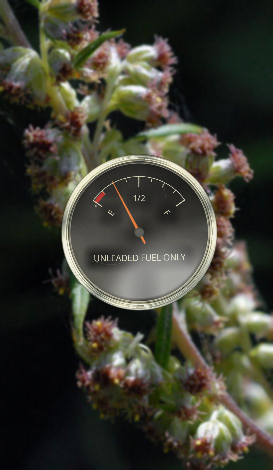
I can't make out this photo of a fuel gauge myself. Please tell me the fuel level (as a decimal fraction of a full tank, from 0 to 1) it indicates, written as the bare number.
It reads 0.25
